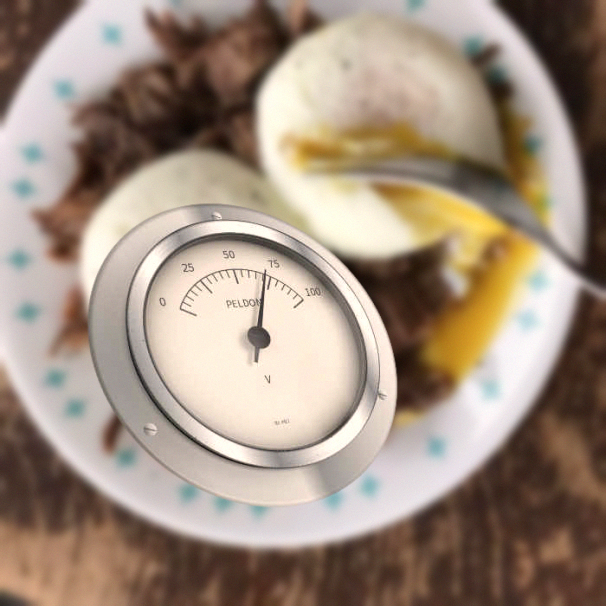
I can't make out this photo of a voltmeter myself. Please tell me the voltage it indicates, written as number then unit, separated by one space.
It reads 70 V
